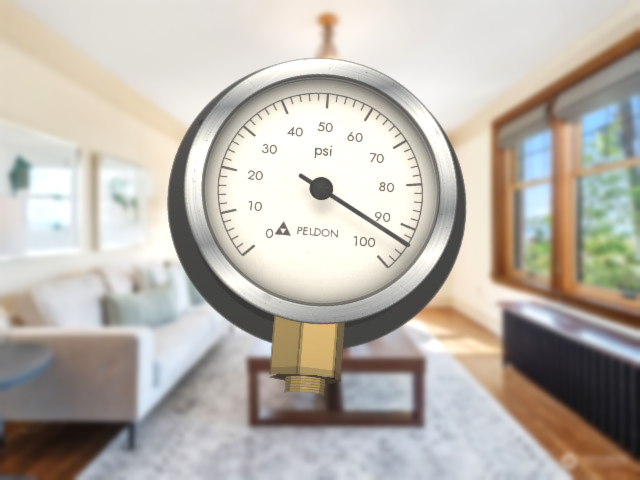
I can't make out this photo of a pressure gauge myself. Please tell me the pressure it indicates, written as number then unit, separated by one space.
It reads 94 psi
